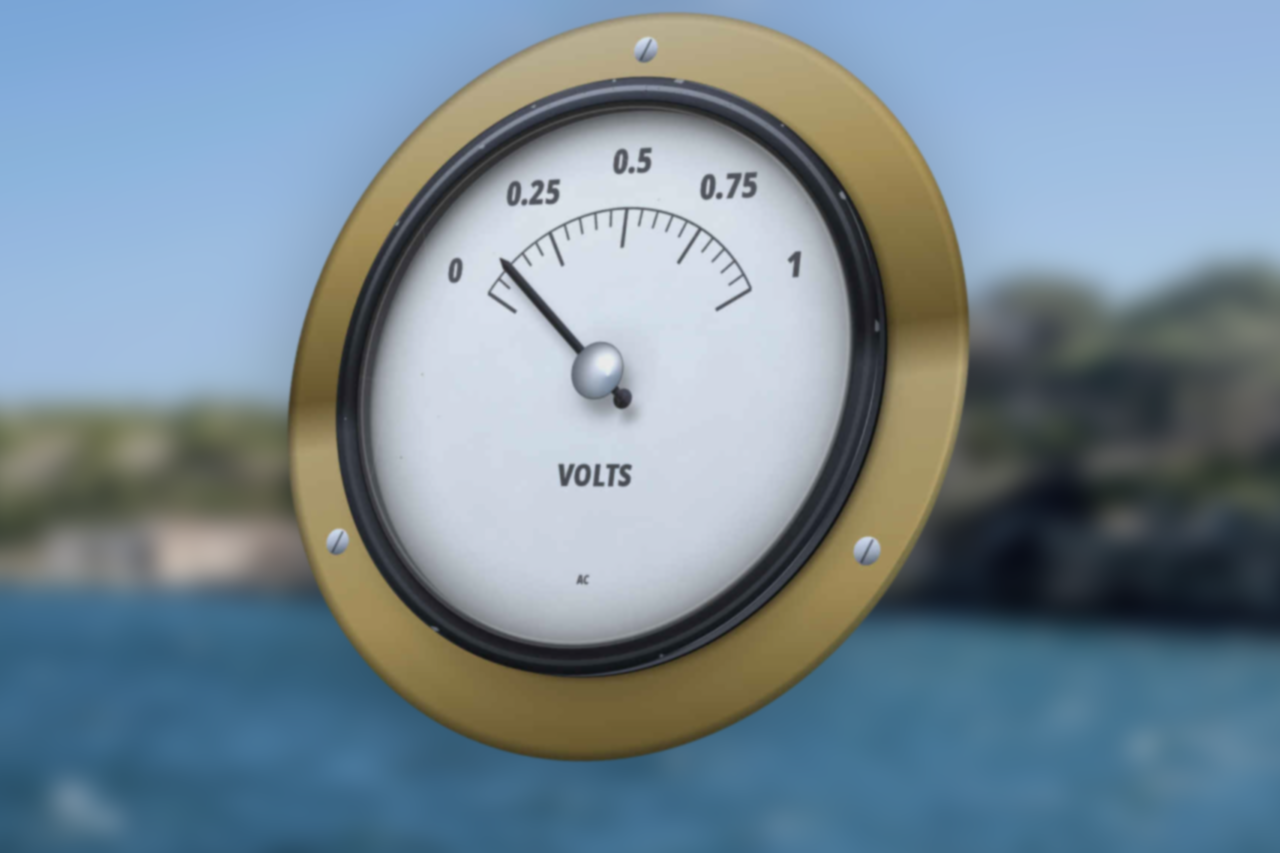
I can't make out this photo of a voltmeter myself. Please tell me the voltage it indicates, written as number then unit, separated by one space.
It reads 0.1 V
